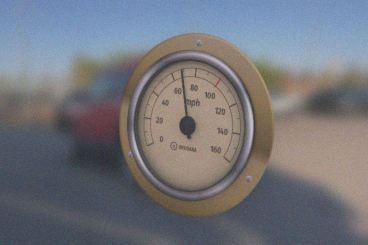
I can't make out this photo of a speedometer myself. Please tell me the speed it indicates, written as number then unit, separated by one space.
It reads 70 mph
